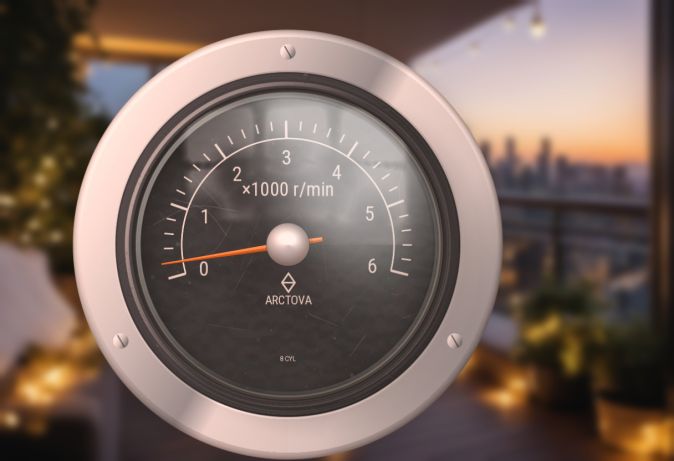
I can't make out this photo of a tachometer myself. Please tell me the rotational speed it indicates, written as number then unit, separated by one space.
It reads 200 rpm
